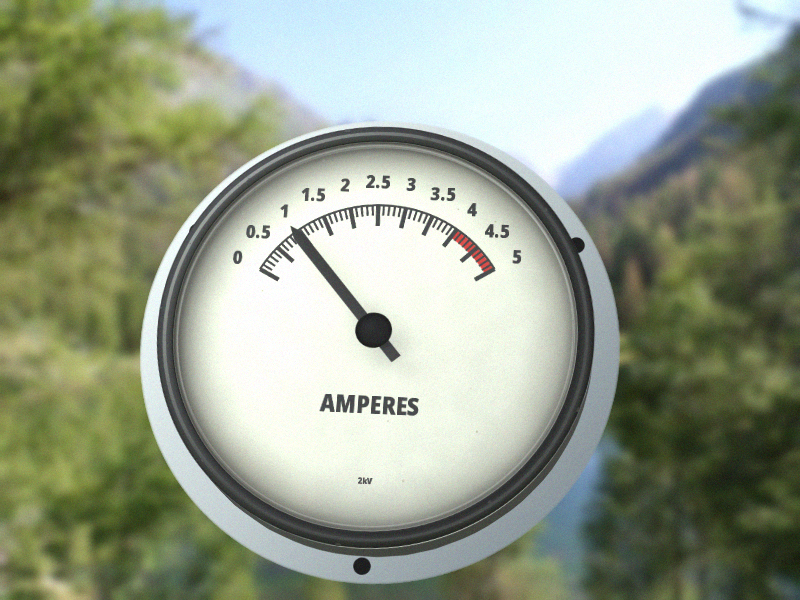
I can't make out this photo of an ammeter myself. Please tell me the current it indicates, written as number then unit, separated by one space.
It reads 0.9 A
